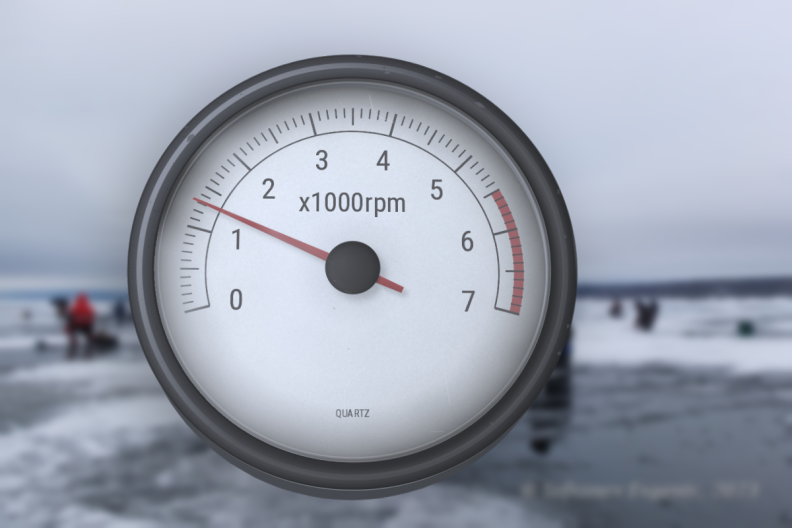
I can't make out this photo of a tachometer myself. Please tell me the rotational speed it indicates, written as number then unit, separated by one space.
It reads 1300 rpm
